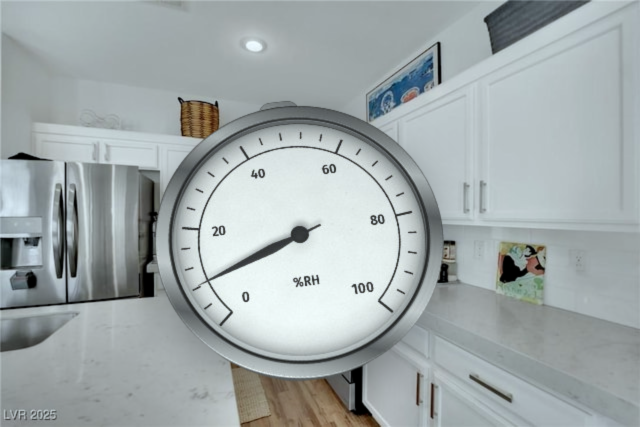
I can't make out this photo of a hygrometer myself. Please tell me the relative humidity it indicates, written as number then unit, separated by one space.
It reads 8 %
